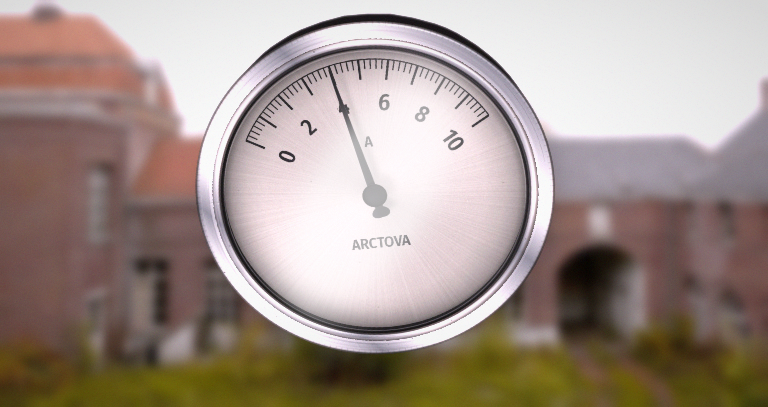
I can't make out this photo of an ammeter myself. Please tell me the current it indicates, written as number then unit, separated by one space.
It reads 4 A
